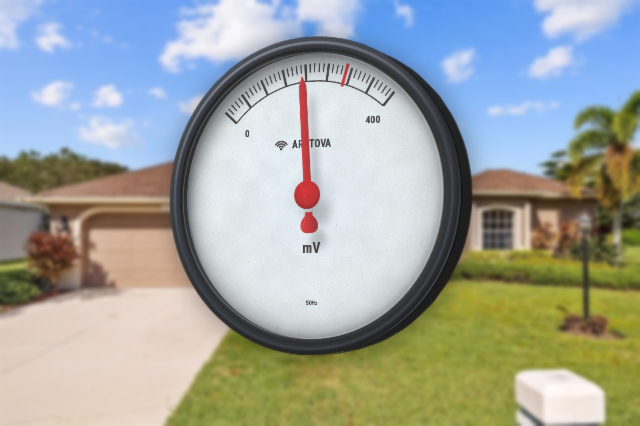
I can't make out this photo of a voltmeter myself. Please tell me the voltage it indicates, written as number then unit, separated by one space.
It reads 200 mV
